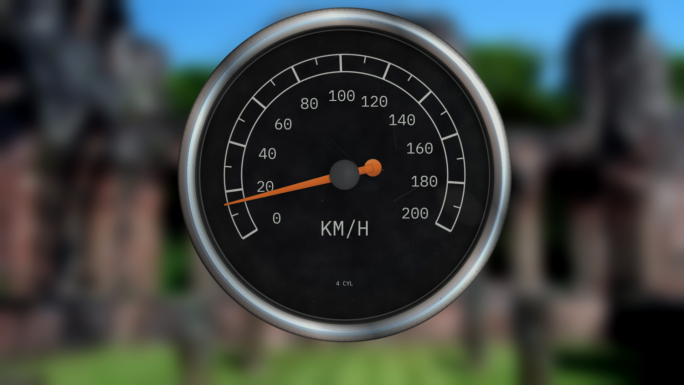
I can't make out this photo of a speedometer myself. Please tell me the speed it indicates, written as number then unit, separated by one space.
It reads 15 km/h
